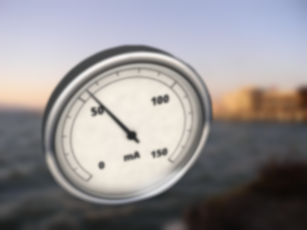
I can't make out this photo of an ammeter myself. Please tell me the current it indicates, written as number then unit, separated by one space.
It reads 55 mA
